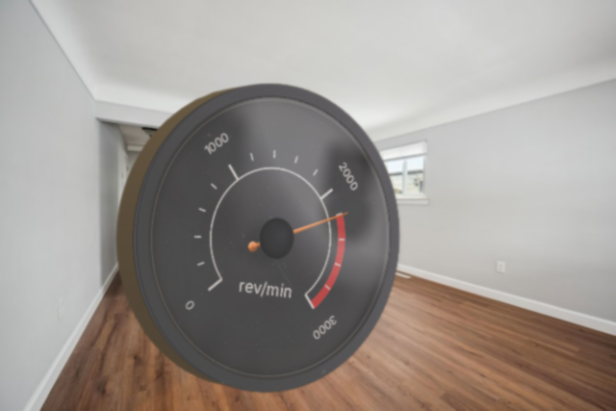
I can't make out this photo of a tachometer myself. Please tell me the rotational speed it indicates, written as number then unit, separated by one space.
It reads 2200 rpm
